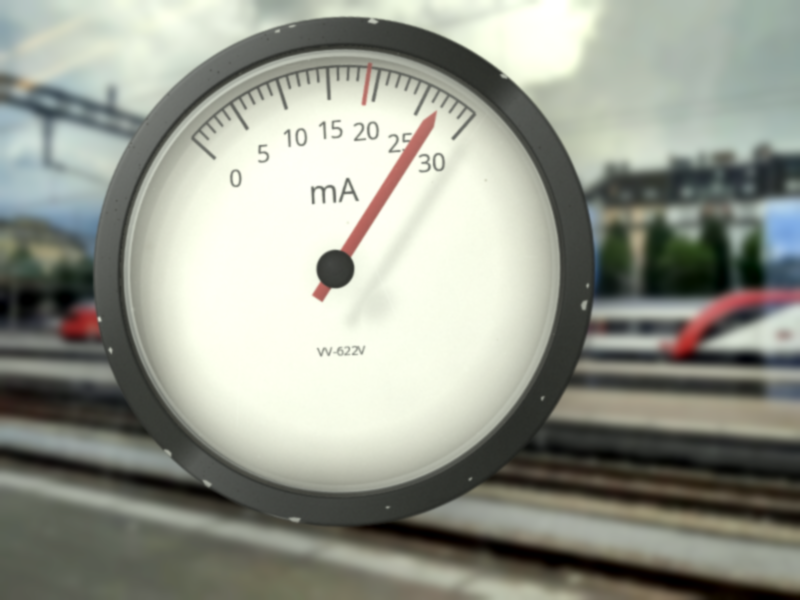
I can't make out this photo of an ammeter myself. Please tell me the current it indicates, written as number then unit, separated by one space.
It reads 27 mA
